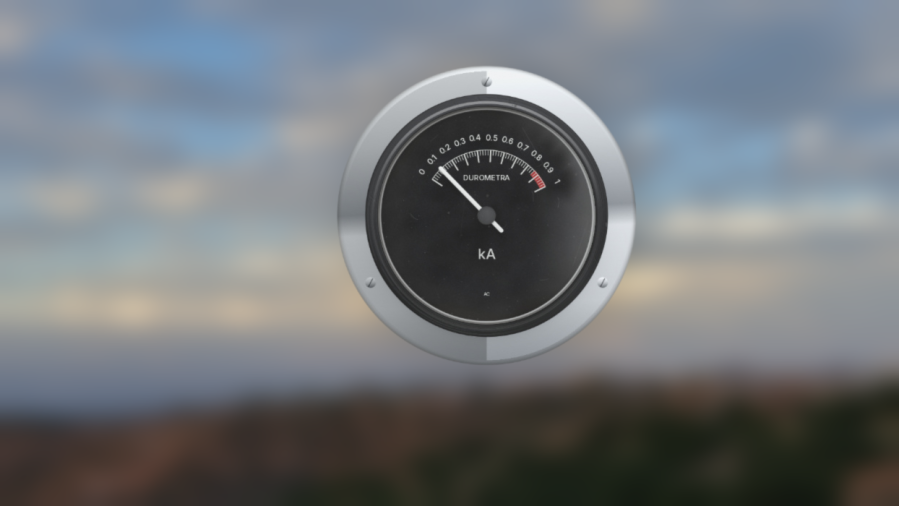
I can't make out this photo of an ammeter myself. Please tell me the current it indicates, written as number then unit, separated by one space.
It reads 0.1 kA
